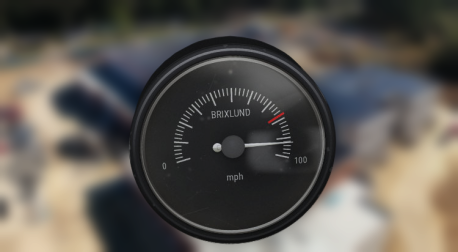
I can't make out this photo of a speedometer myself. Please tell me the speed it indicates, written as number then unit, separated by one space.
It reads 92 mph
